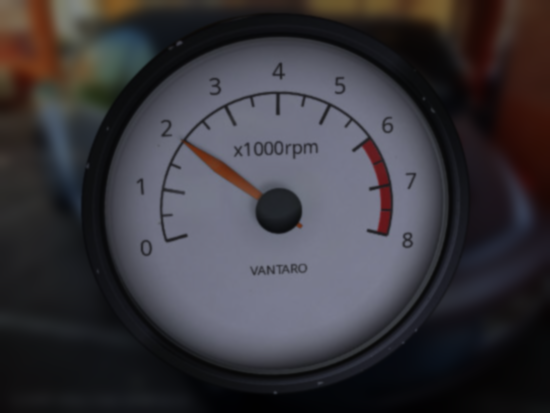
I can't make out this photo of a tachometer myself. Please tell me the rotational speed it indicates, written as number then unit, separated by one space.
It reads 2000 rpm
